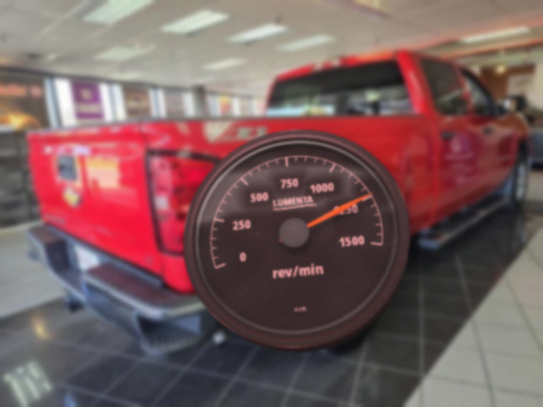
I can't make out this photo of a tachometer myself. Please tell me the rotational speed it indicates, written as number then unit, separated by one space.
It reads 1250 rpm
